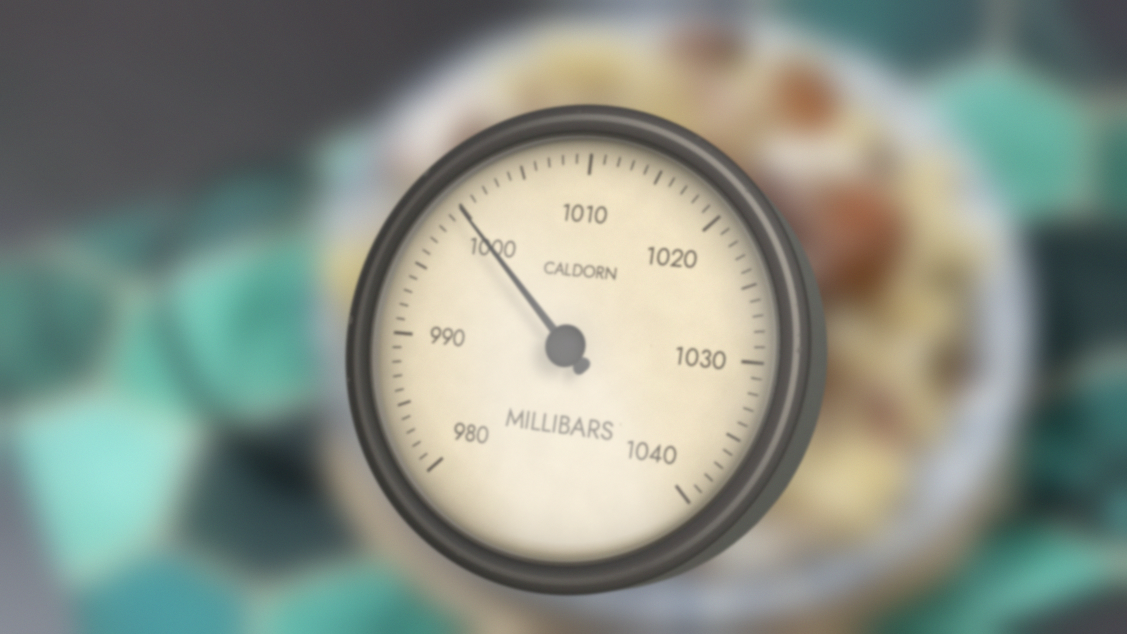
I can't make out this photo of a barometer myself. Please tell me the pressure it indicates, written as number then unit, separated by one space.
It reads 1000 mbar
